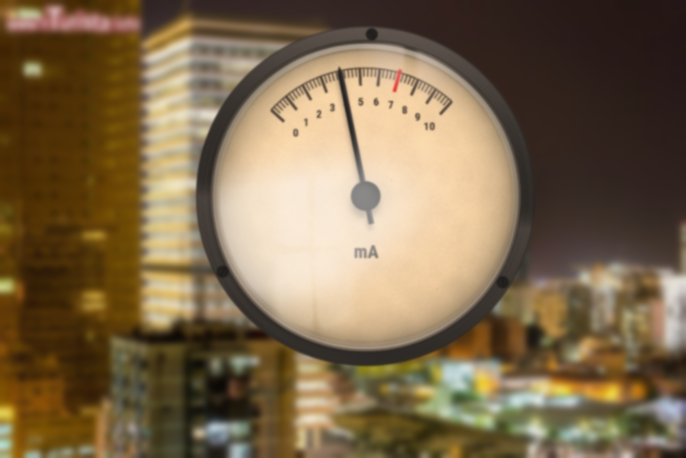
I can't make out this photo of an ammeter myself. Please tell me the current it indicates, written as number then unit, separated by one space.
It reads 4 mA
